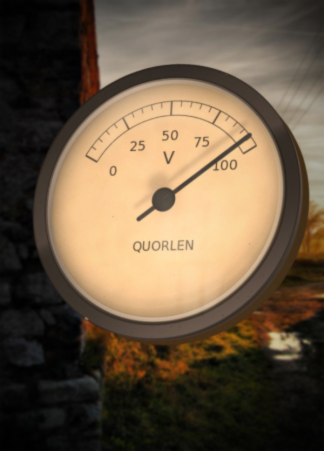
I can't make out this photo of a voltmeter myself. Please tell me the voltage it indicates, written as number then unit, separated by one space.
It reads 95 V
